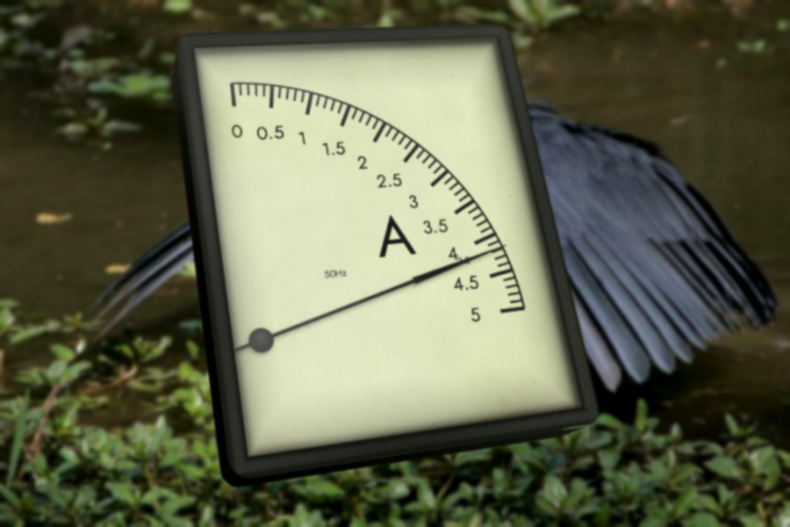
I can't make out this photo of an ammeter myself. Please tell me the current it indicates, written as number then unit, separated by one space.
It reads 4.2 A
